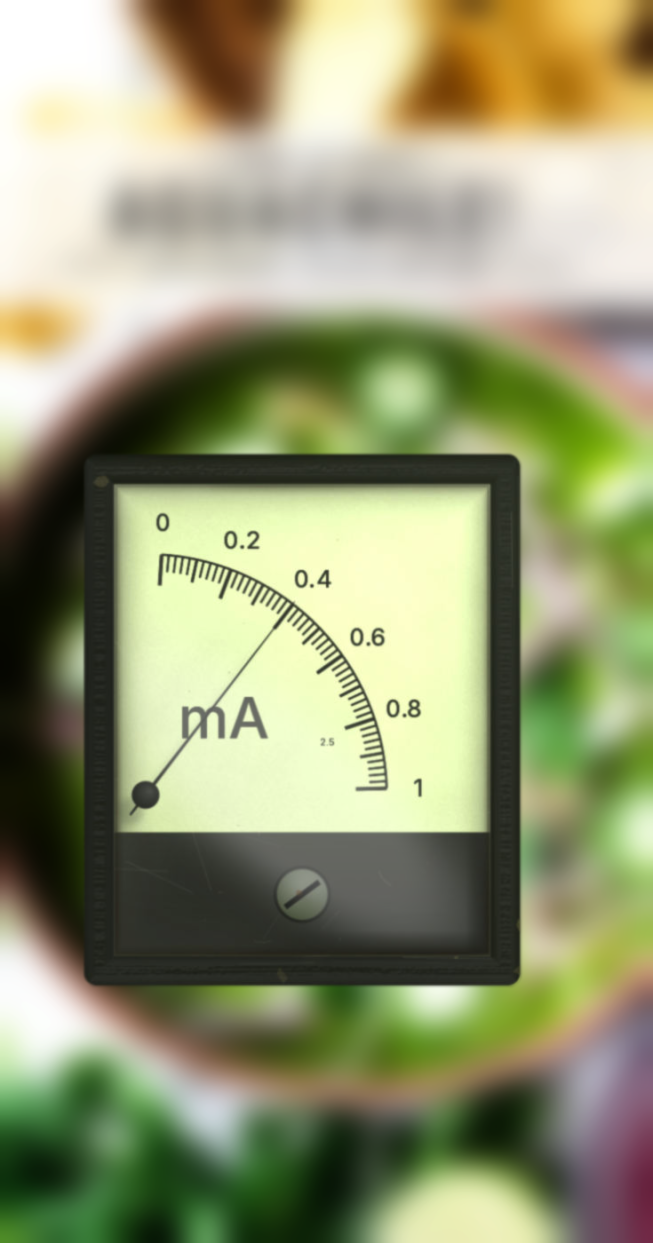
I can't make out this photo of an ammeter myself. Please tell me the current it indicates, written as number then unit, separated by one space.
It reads 0.4 mA
